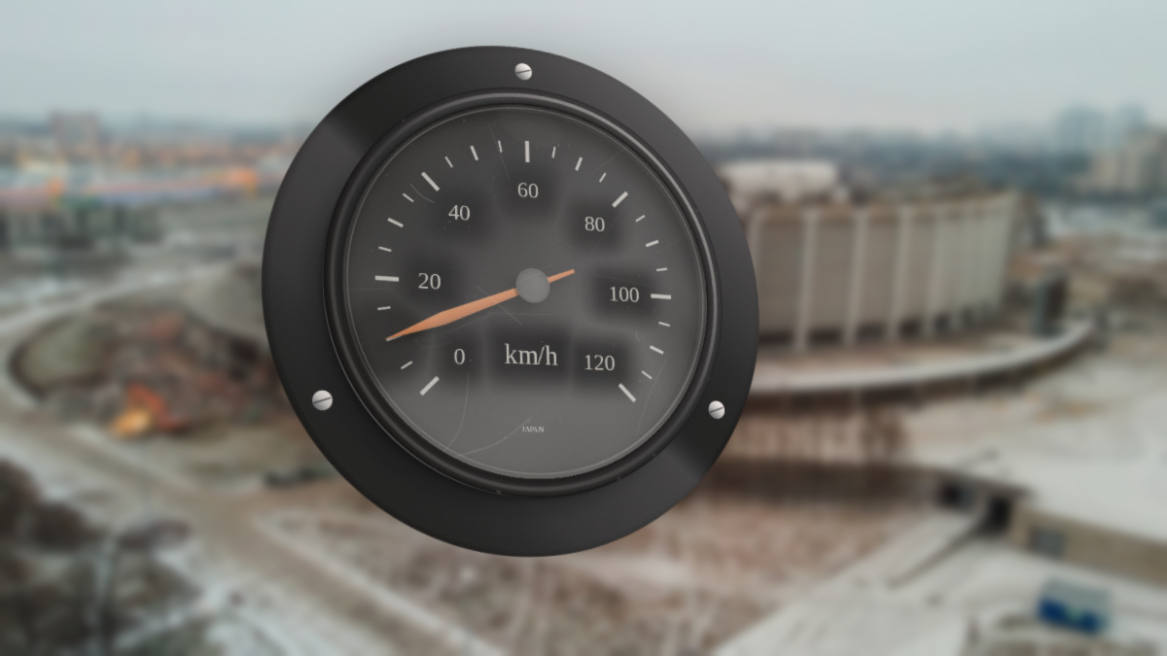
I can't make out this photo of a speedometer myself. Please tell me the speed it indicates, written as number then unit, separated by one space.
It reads 10 km/h
